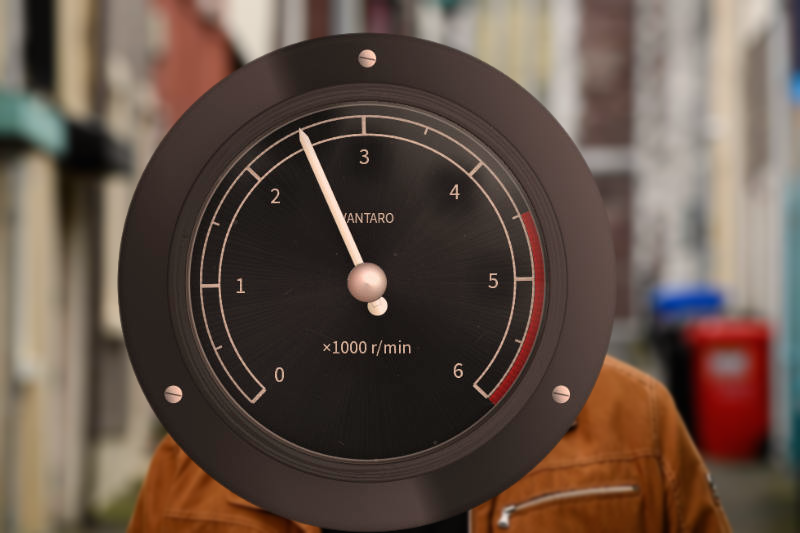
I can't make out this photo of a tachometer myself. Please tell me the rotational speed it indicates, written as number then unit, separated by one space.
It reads 2500 rpm
